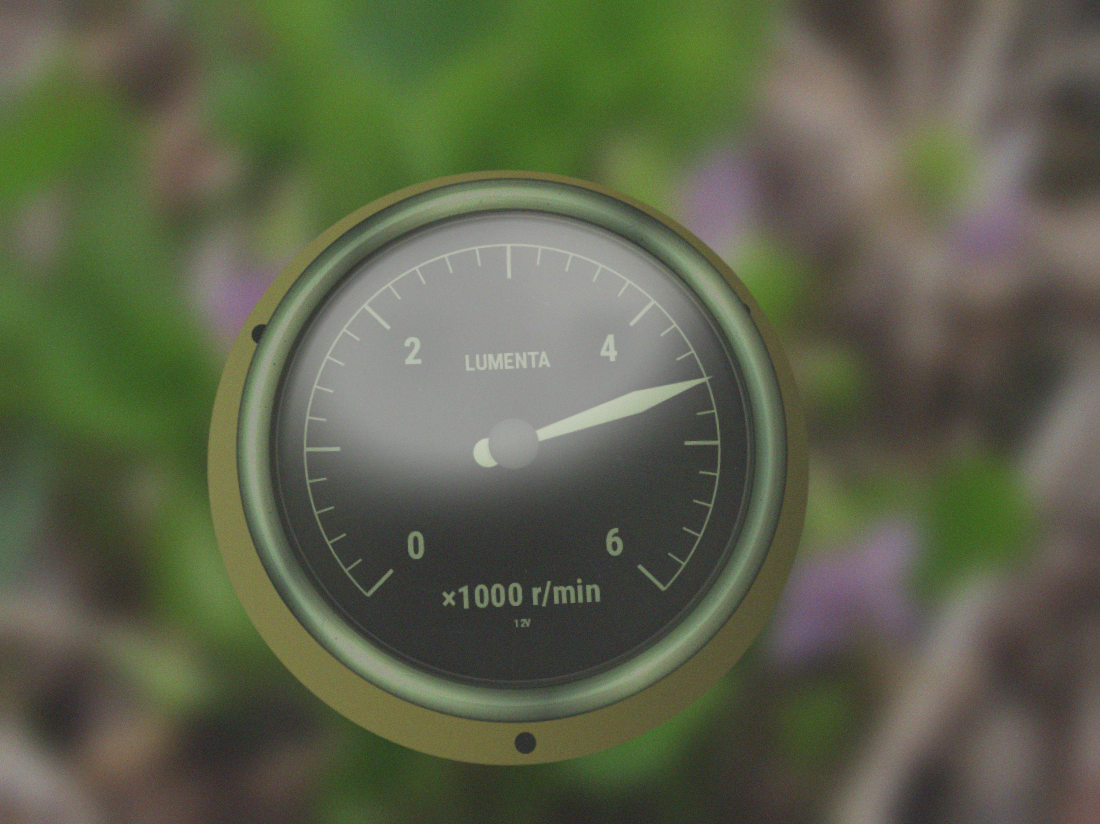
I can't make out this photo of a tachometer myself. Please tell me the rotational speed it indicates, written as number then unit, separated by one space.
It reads 4600 rpm
